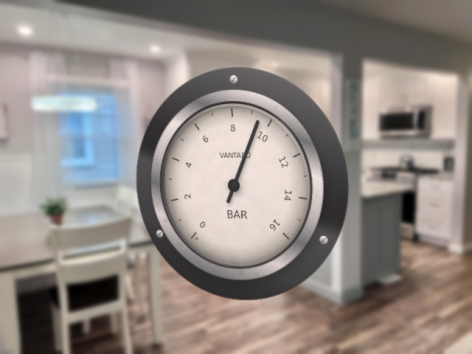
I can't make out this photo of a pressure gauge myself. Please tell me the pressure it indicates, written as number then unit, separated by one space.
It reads 9.5 bar
